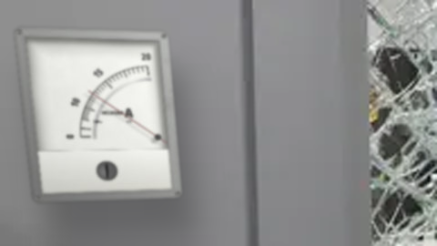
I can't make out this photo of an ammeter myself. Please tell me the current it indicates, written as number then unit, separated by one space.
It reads 12.5 A
